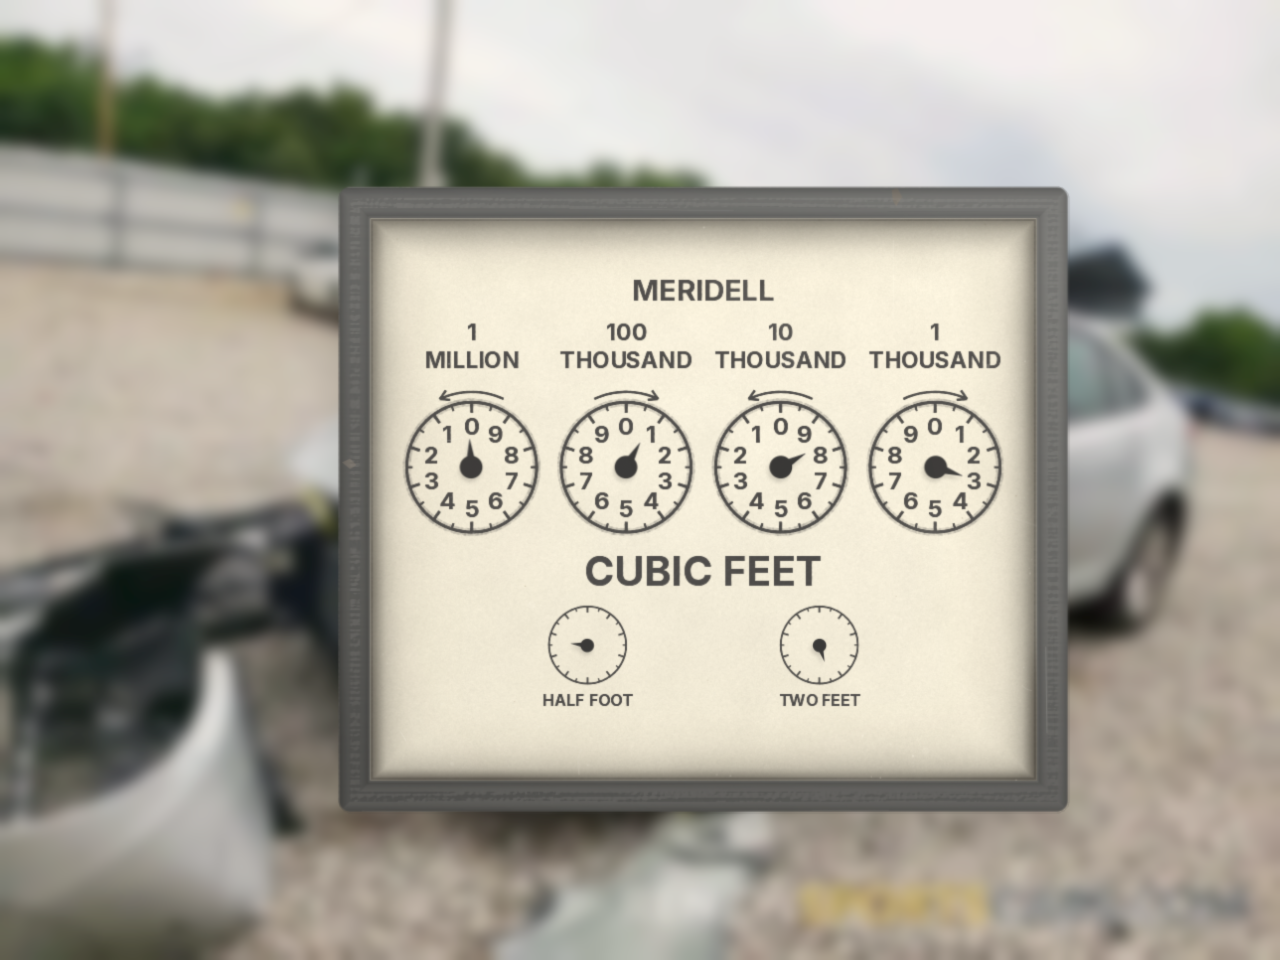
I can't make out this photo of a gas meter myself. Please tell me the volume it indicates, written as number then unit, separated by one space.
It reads 8300 ft³
